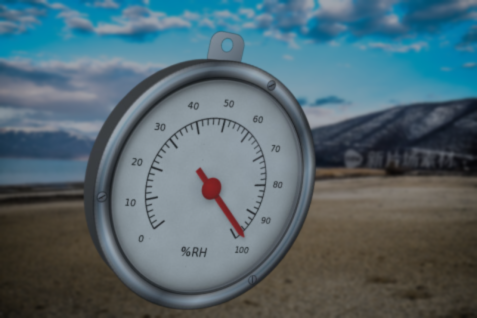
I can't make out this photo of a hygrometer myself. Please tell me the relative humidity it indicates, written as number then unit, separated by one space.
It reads 98 %
